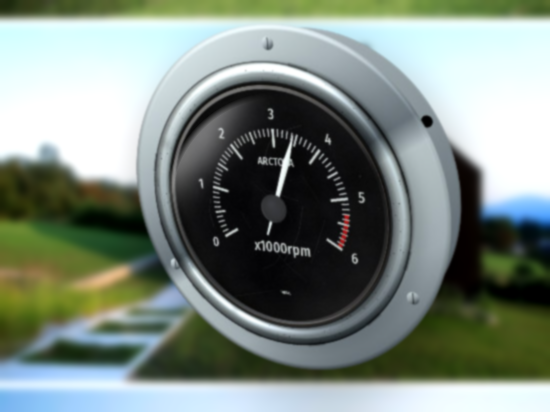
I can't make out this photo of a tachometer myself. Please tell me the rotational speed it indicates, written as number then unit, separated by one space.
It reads 3500 rpm
